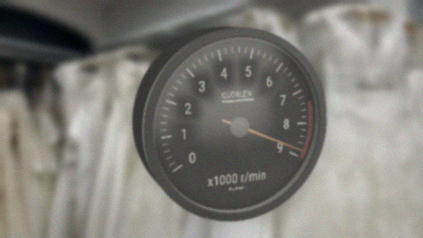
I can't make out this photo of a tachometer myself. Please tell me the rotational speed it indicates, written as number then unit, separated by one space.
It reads 8800 rpm
